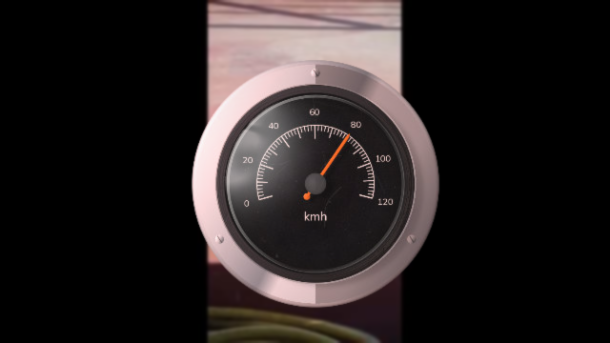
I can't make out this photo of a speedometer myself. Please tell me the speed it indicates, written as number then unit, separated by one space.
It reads 80 km/h
